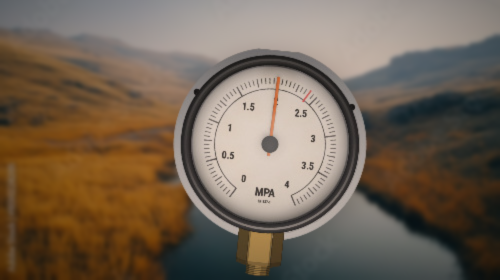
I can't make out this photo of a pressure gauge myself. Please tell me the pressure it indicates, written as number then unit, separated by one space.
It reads 2 MPa
